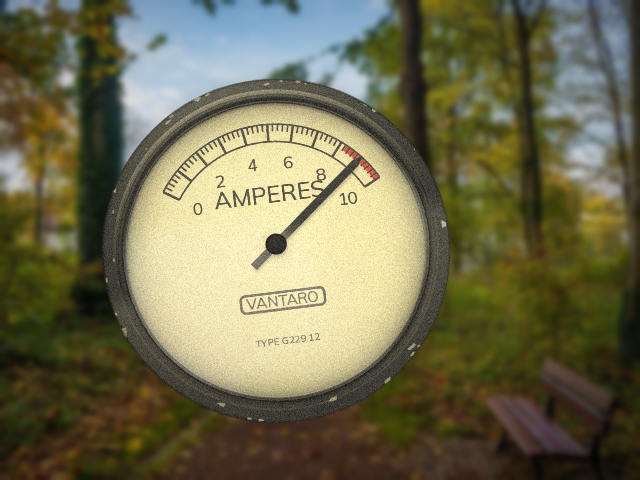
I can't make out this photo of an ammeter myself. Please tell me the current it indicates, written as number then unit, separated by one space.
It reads 9 A
